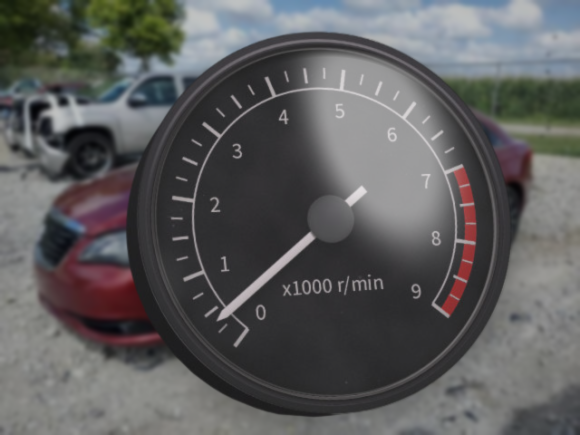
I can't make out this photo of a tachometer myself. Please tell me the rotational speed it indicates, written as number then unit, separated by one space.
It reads 375 rpm
